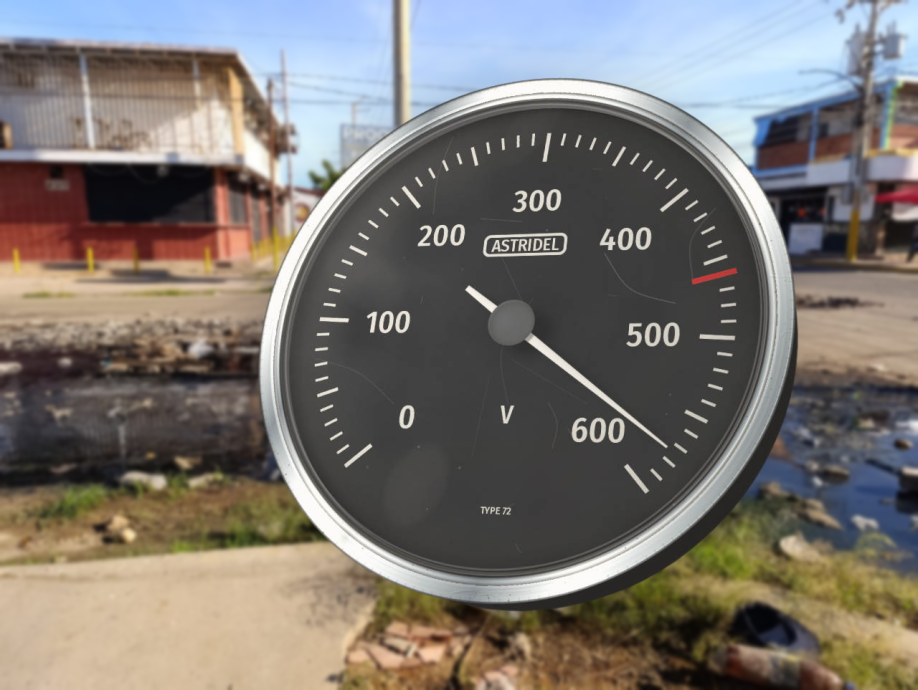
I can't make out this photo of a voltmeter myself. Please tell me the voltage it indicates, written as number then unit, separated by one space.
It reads 575 V
